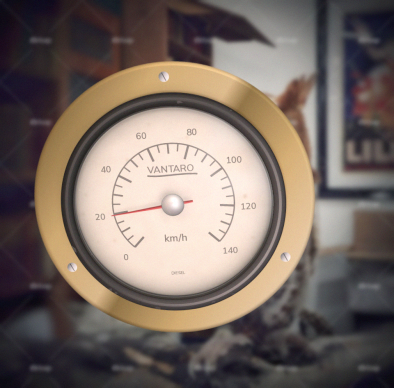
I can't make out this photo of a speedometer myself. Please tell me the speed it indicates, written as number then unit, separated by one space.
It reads 20 km/h
